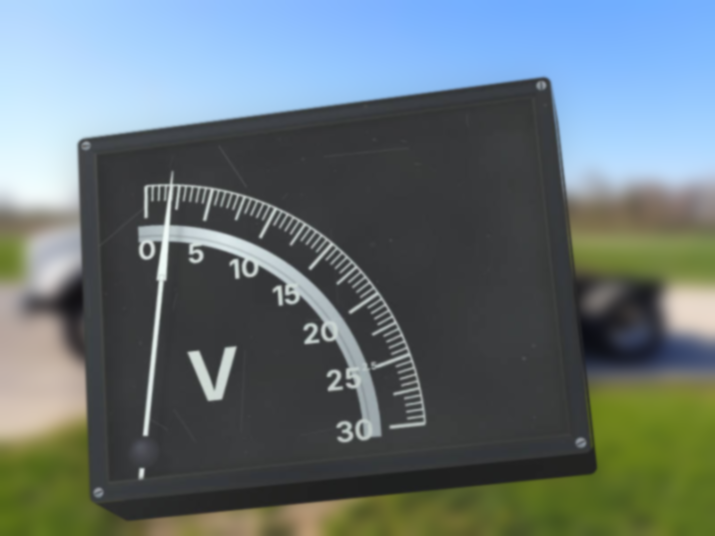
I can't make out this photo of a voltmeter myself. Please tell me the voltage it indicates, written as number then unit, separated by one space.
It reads 2 V
